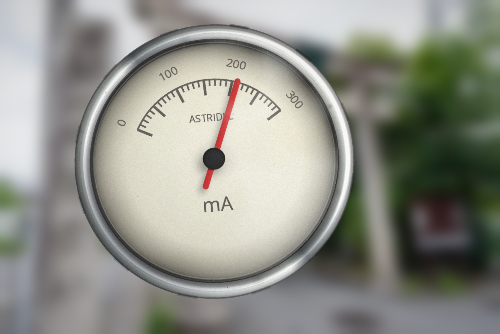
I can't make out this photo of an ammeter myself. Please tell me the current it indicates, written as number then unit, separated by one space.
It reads 210 mA
